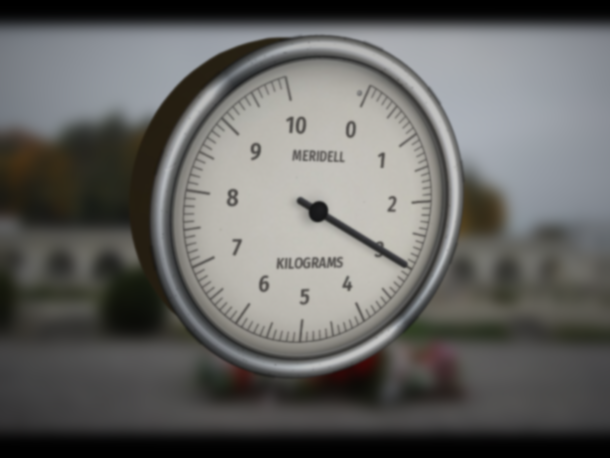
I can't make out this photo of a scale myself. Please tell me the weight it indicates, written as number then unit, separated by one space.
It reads 3 kg
